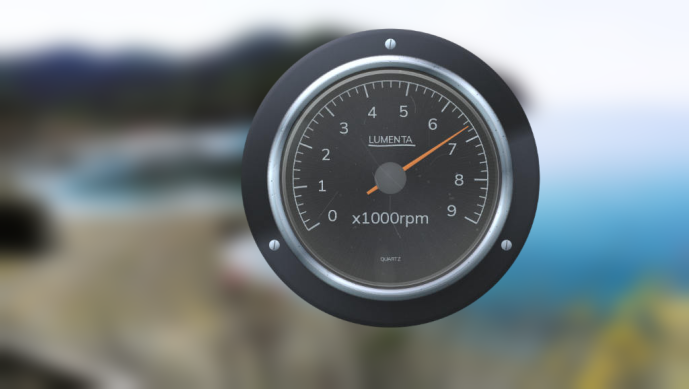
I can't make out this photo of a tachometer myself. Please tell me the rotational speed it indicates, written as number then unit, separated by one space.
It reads 6700 rpm
